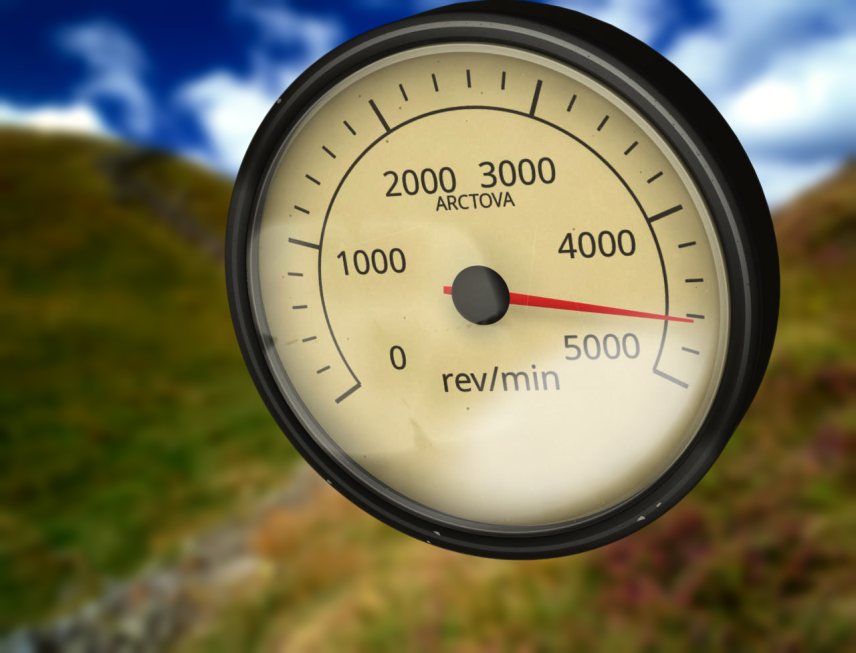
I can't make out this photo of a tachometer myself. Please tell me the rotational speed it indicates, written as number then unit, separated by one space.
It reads 4600 rpm
